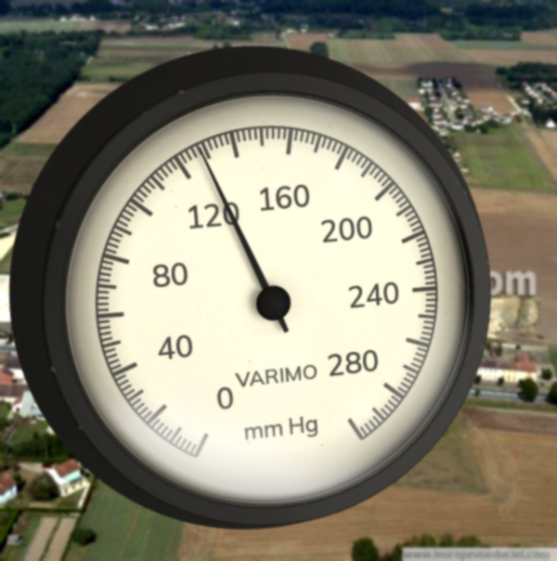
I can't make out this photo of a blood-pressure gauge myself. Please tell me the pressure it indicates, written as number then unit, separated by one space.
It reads 128 mmHg
